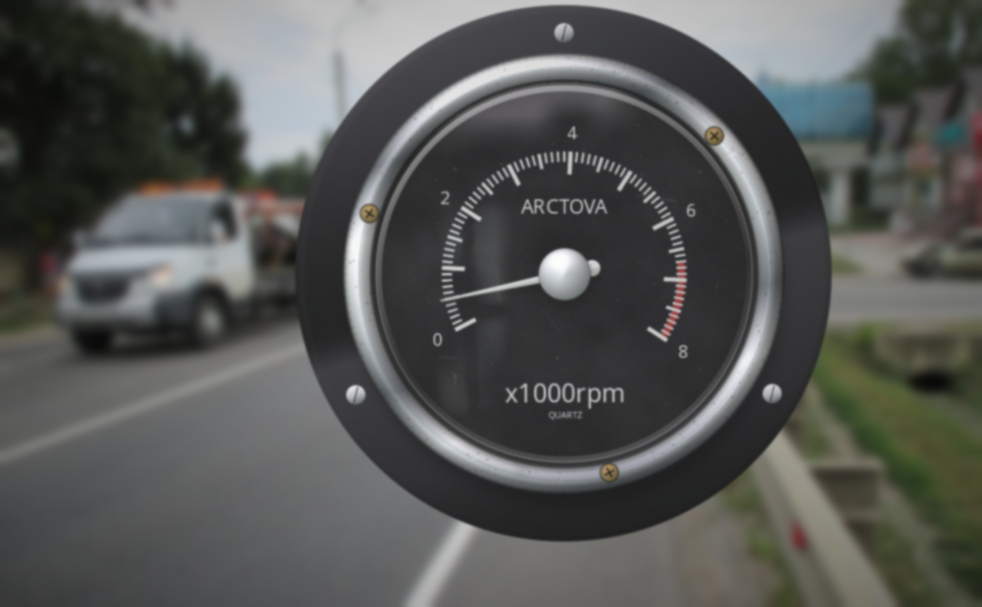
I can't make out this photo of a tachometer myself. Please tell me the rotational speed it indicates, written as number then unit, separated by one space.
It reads 500 rpm
